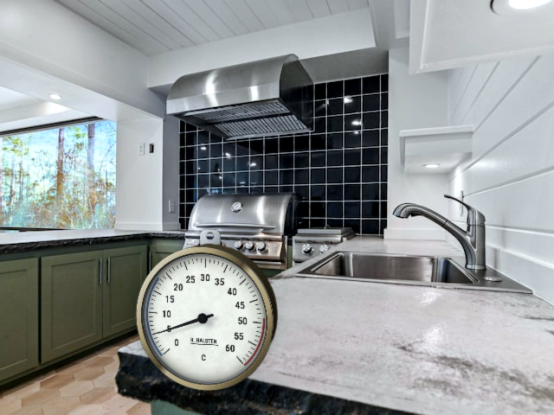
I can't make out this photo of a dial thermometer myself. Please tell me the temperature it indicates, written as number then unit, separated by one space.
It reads 5 °C
